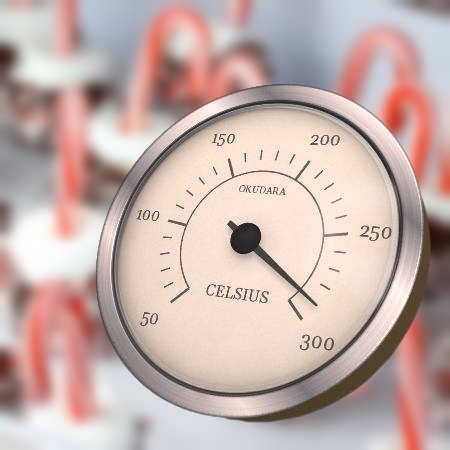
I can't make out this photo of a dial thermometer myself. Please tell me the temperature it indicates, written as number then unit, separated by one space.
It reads 290 °C
